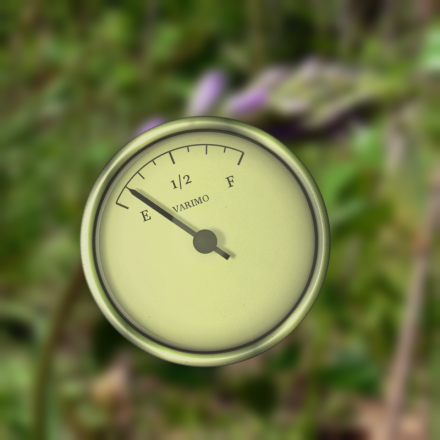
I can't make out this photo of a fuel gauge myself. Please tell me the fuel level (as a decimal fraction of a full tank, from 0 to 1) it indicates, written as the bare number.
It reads 0.125
